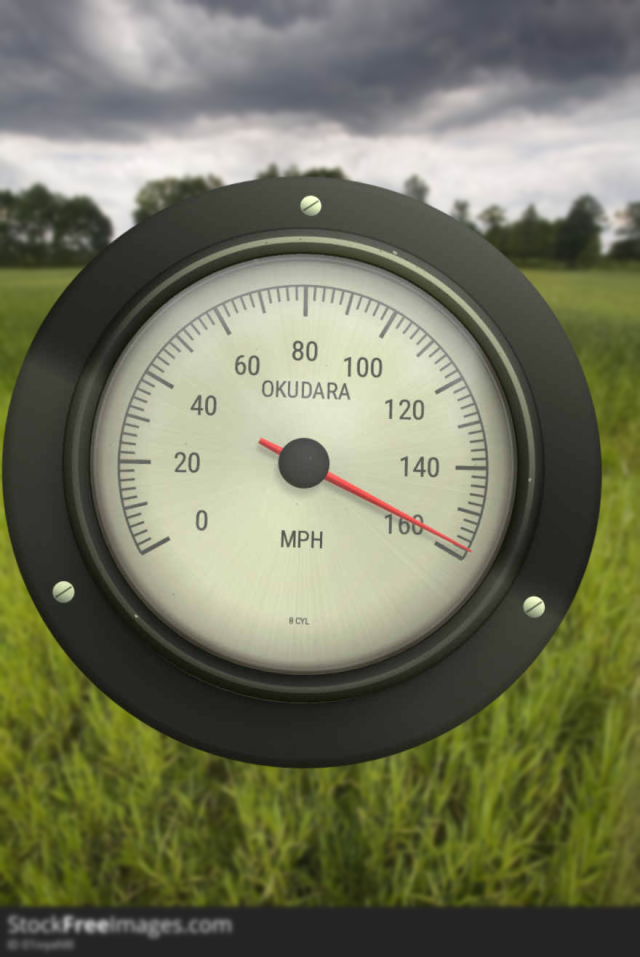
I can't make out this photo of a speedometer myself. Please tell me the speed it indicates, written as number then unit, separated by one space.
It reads 158 mph
